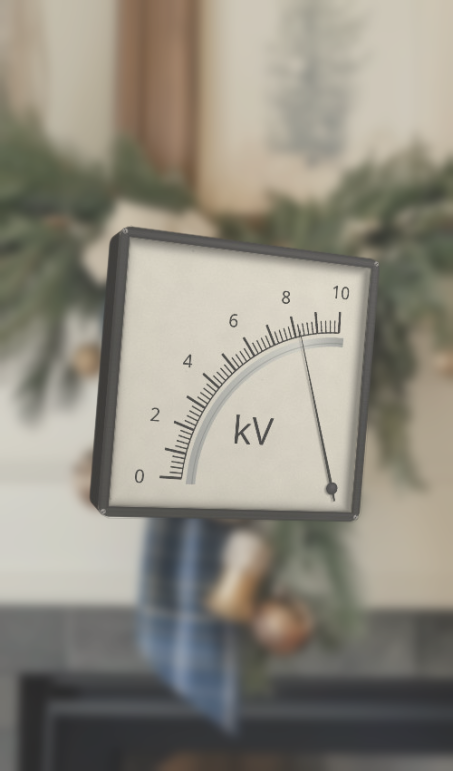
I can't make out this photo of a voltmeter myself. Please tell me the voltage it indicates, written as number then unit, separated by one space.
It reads 8.2 kV
